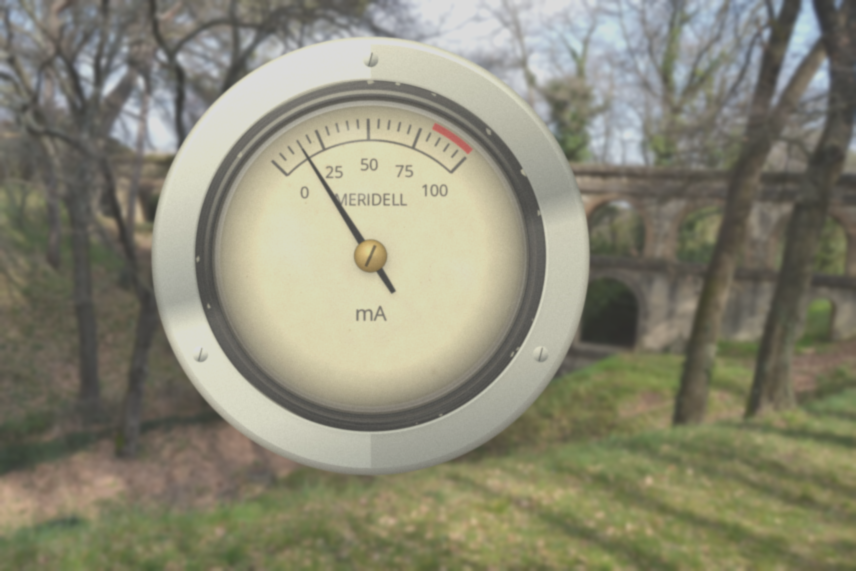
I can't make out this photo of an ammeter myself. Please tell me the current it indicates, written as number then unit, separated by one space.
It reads 15 mA
